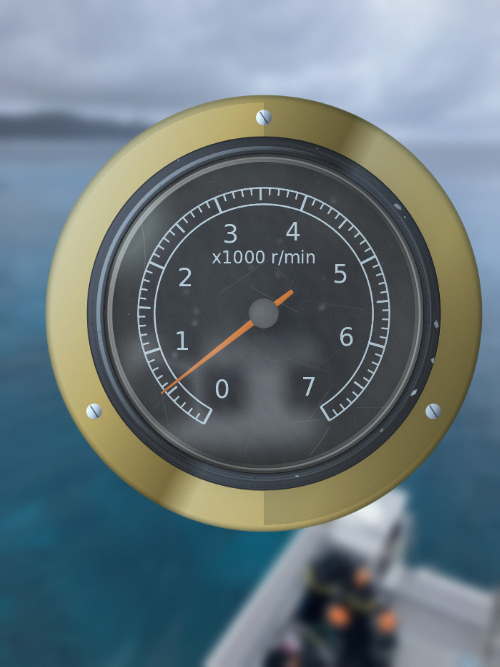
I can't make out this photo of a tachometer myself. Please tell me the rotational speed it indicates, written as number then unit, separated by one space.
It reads 550 rpm
